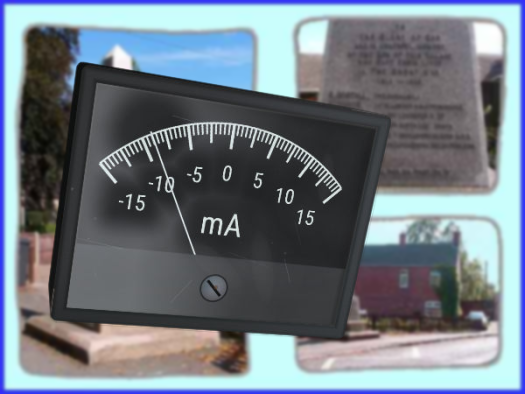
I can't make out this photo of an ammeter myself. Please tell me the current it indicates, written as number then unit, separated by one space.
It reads -9 mA
